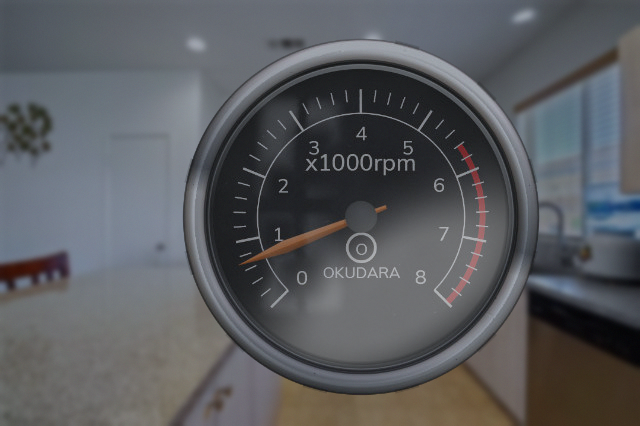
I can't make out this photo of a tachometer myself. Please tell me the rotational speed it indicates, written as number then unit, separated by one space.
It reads 700 rpm
